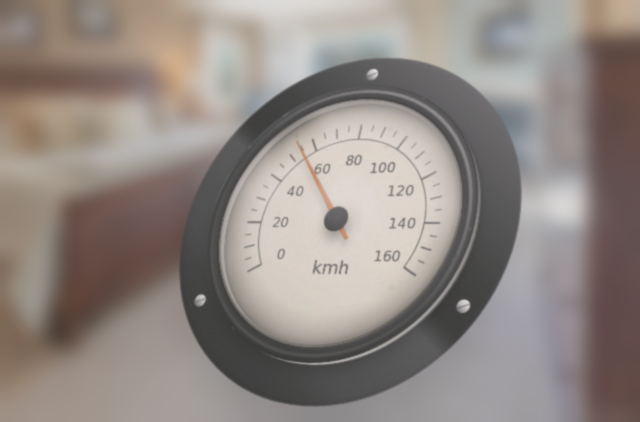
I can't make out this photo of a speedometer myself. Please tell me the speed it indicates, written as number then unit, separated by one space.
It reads 55 km/h
